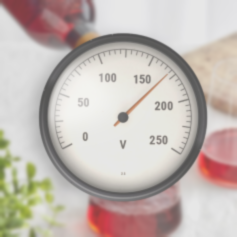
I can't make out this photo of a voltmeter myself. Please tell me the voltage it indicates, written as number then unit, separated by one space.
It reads 170 V
